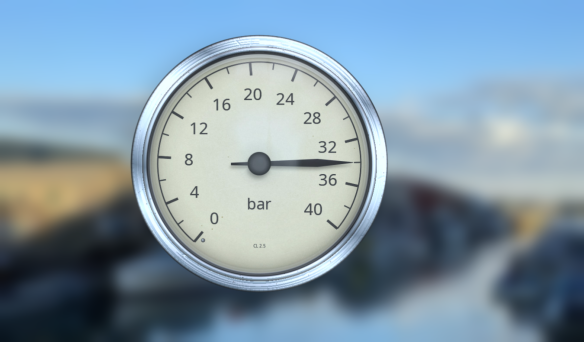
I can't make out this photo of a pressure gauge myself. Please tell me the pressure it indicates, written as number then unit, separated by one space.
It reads 34 bar
